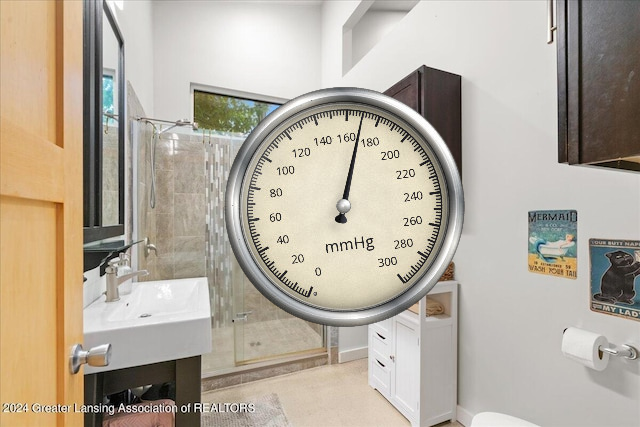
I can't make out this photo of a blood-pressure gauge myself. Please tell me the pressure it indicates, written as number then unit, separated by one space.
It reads 170 mmHg
